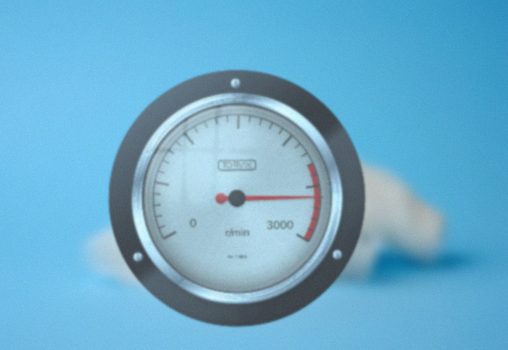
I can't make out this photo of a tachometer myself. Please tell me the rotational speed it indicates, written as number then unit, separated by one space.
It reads 2600 rpm
